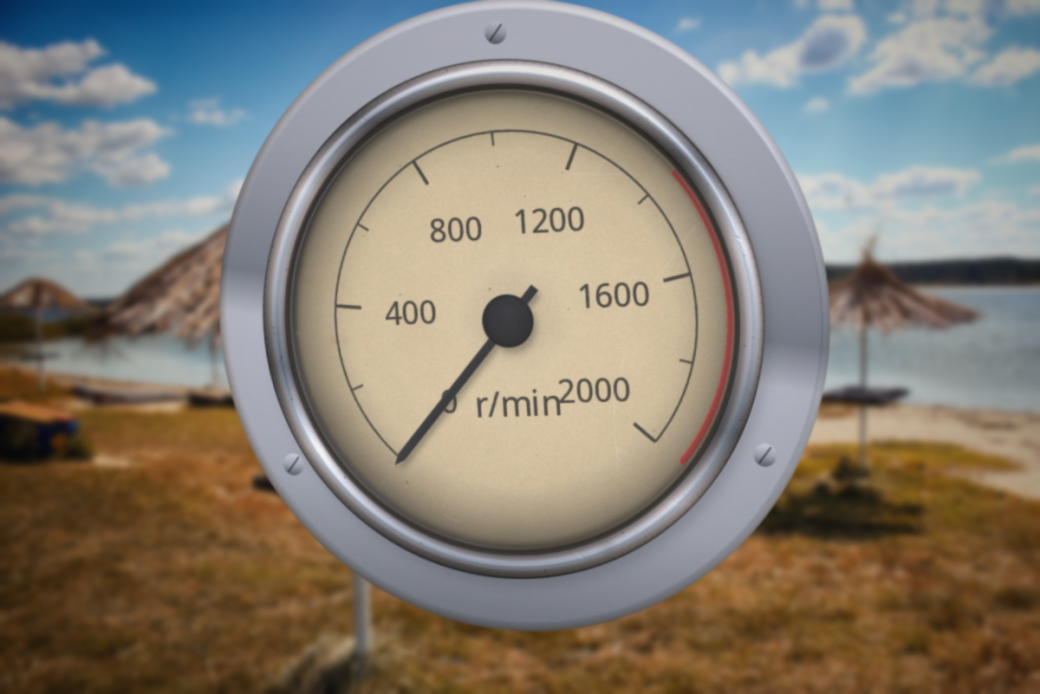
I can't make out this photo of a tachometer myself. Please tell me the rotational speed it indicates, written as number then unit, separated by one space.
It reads 0 rpm
